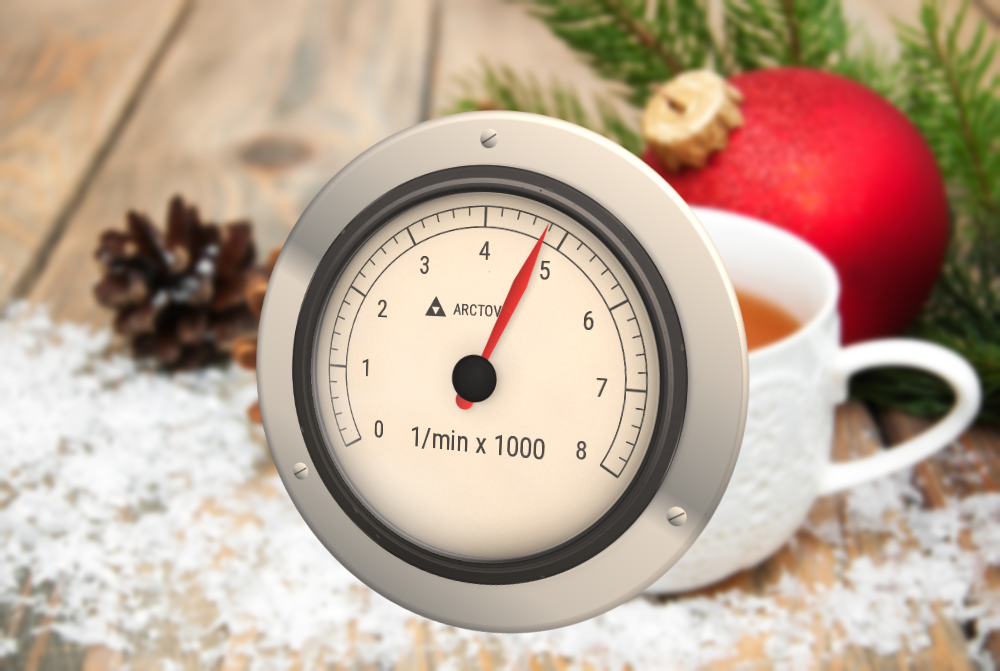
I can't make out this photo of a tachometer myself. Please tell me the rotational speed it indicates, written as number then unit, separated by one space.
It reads 4800 rpm
